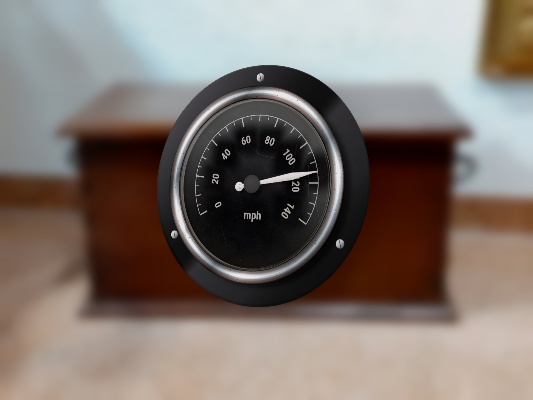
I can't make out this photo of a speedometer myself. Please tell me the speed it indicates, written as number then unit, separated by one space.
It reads 115 mph
